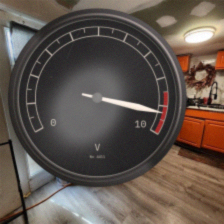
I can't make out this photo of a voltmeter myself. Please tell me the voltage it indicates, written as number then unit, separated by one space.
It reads 9.25 V
